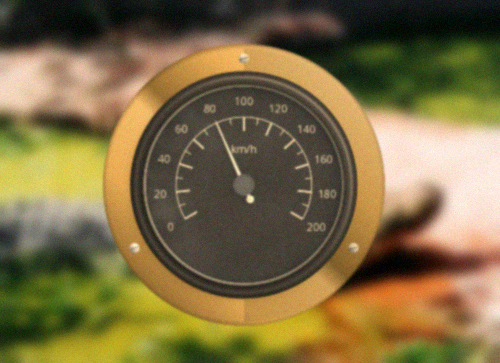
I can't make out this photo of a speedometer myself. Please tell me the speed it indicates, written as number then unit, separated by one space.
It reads 80 km/h
